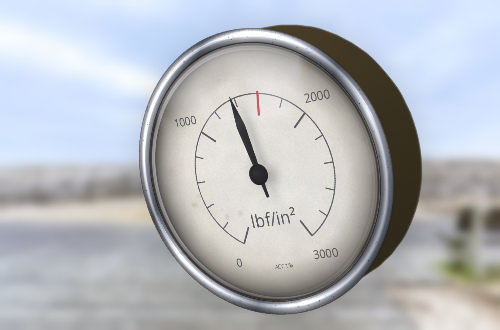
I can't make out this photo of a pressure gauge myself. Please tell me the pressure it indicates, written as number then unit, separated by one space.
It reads 1400 psi
